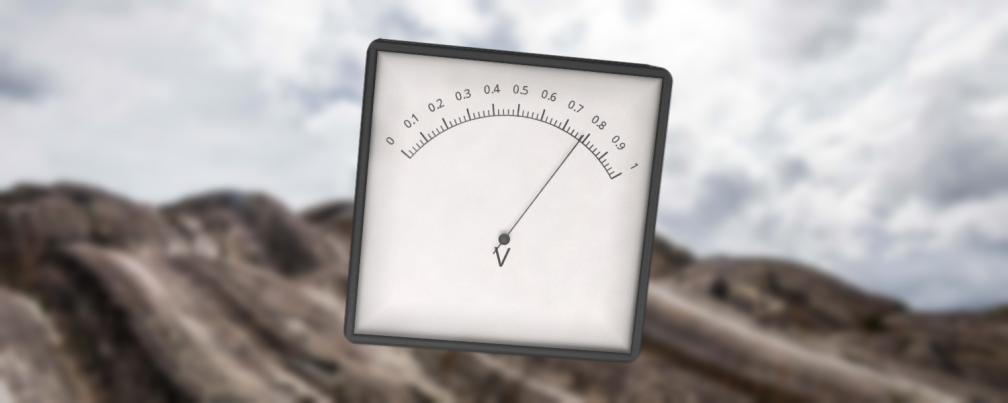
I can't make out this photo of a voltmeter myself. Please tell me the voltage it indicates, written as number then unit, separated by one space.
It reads 0.78 V
